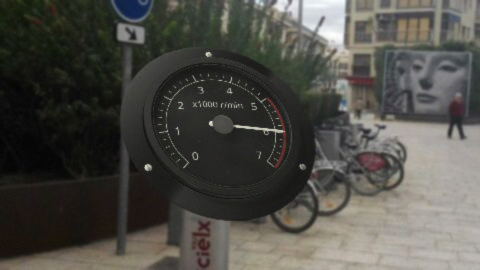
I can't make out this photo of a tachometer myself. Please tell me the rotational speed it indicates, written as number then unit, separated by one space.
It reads 6000 rpm
